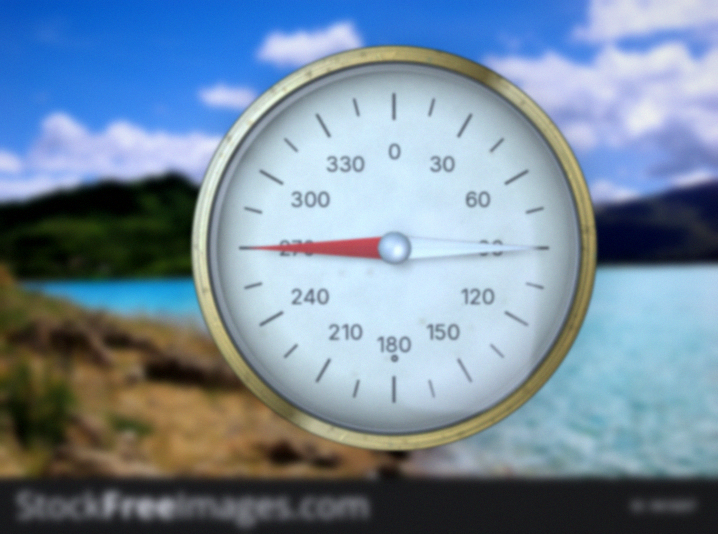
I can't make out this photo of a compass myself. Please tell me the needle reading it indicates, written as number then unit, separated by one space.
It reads 270 °
